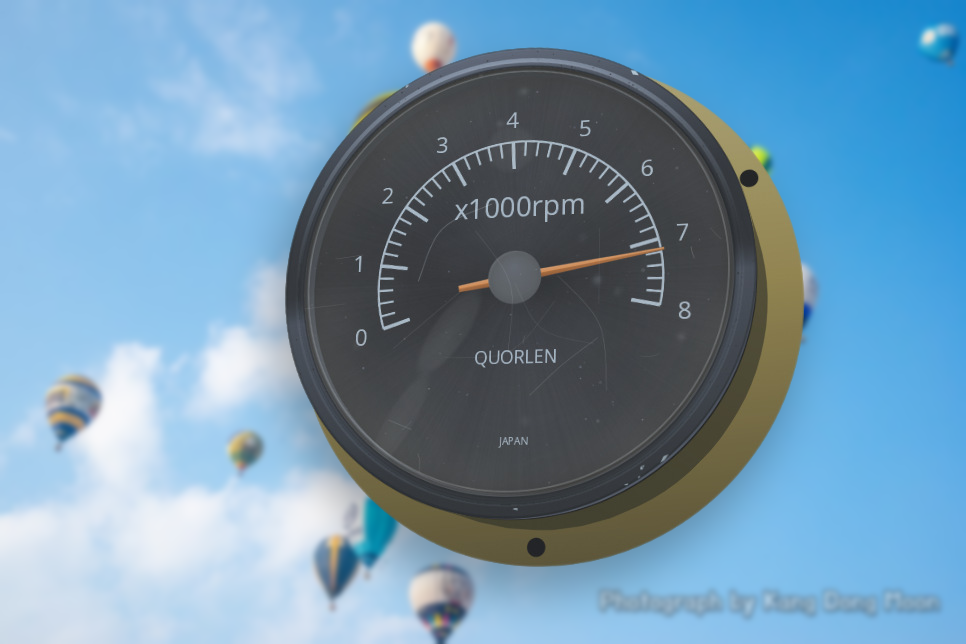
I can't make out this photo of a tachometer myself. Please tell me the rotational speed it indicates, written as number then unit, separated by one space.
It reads 7200 rpm
